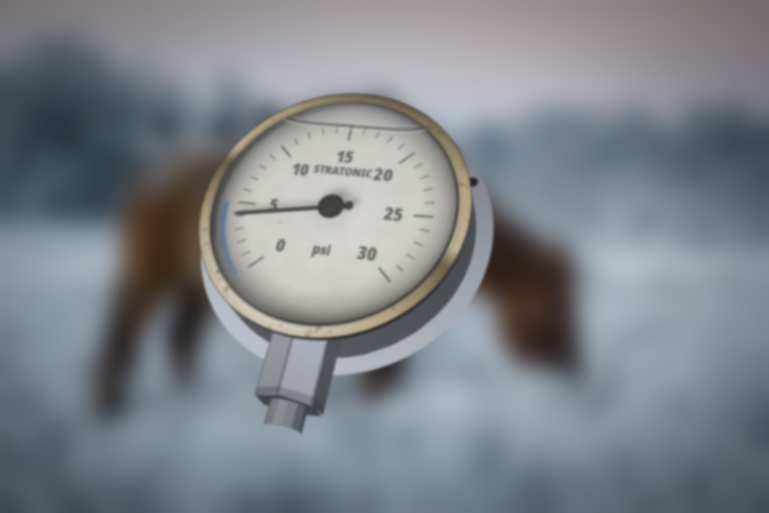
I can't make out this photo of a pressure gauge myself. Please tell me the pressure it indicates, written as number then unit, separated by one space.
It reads 4 psi
